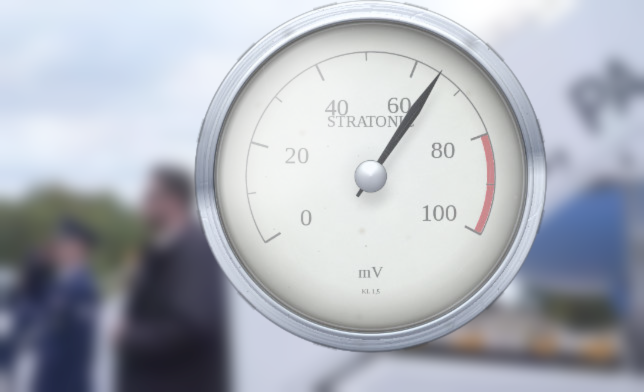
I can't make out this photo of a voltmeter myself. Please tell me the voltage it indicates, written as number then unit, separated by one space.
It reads 65 mV
